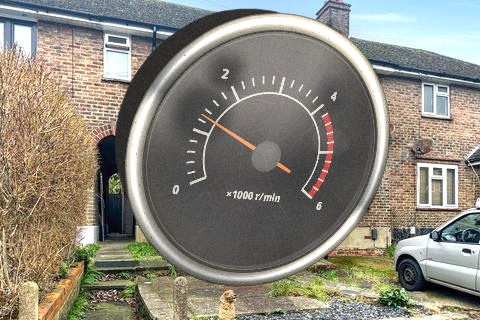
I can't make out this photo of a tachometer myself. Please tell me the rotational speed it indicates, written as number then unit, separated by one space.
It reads 1300 rpm
